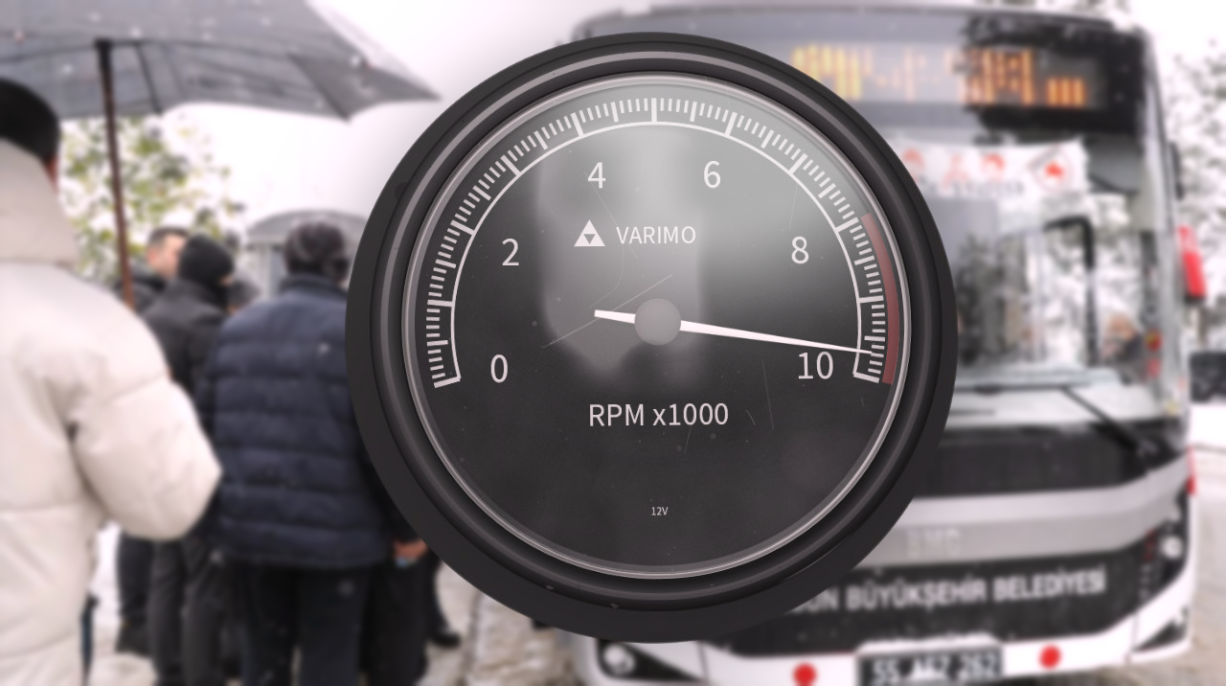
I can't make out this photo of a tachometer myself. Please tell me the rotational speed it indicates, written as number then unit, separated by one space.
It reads 9700 rpm
